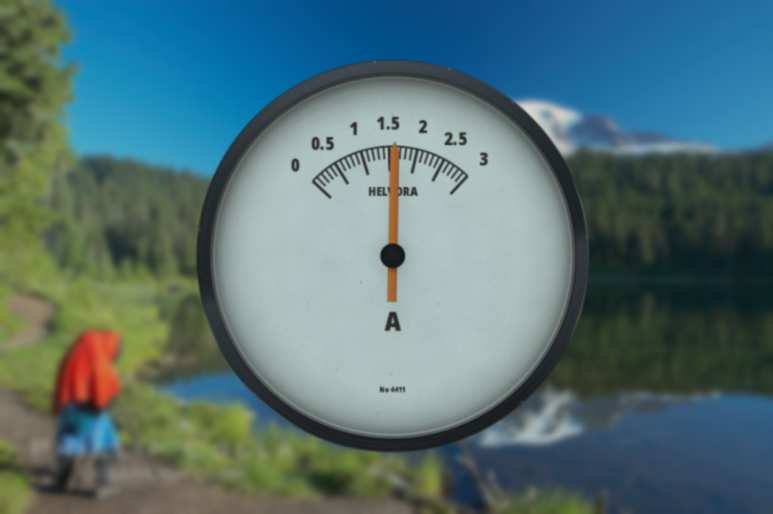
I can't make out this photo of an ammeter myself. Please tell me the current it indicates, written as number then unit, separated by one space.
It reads 1.6 A
